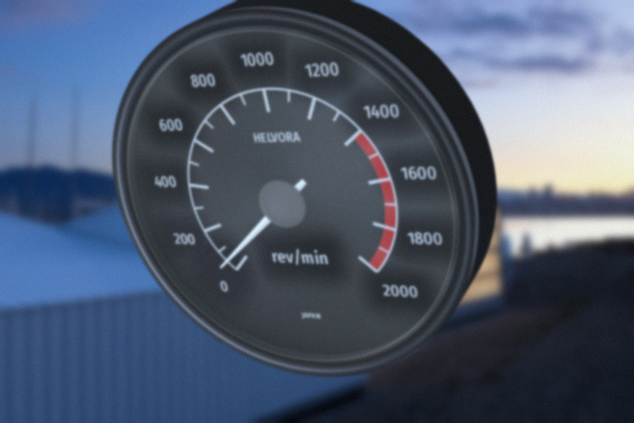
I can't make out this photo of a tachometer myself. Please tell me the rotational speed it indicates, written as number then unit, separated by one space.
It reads 50 rpm
